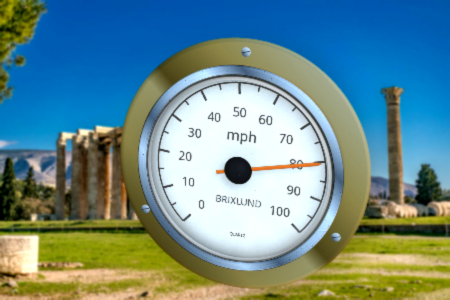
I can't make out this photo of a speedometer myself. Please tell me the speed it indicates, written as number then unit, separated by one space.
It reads 80 mph
